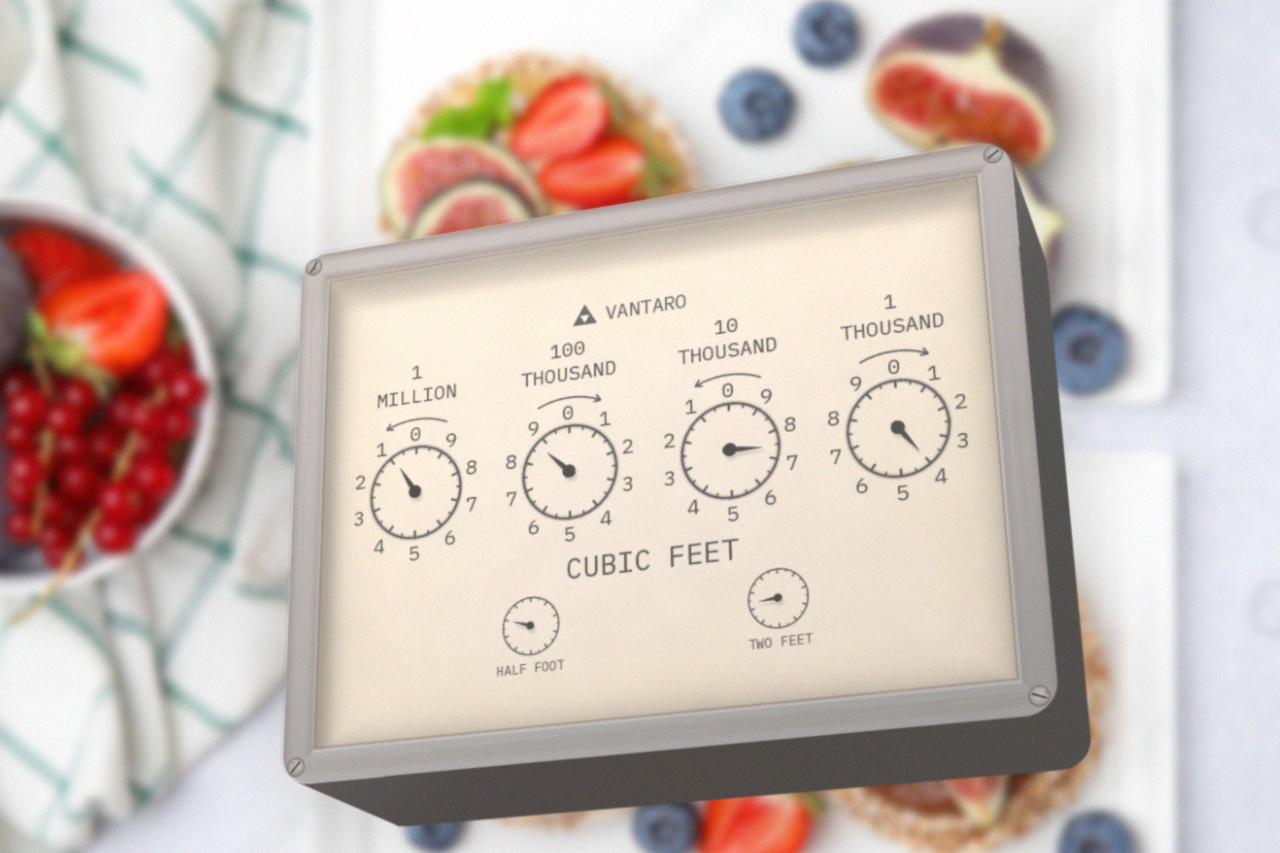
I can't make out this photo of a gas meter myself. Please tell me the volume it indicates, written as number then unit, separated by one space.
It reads 87400 ft³
